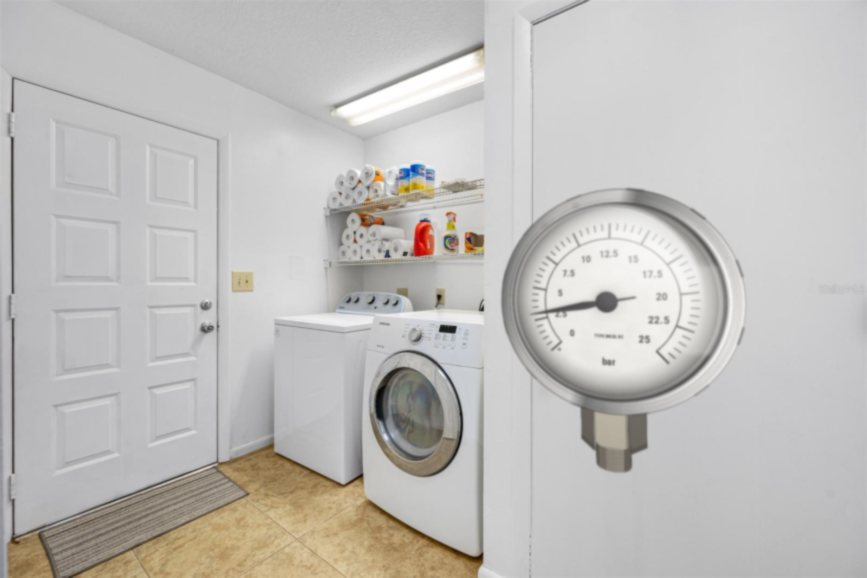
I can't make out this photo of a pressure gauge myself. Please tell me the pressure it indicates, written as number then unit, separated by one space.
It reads 3 bar
